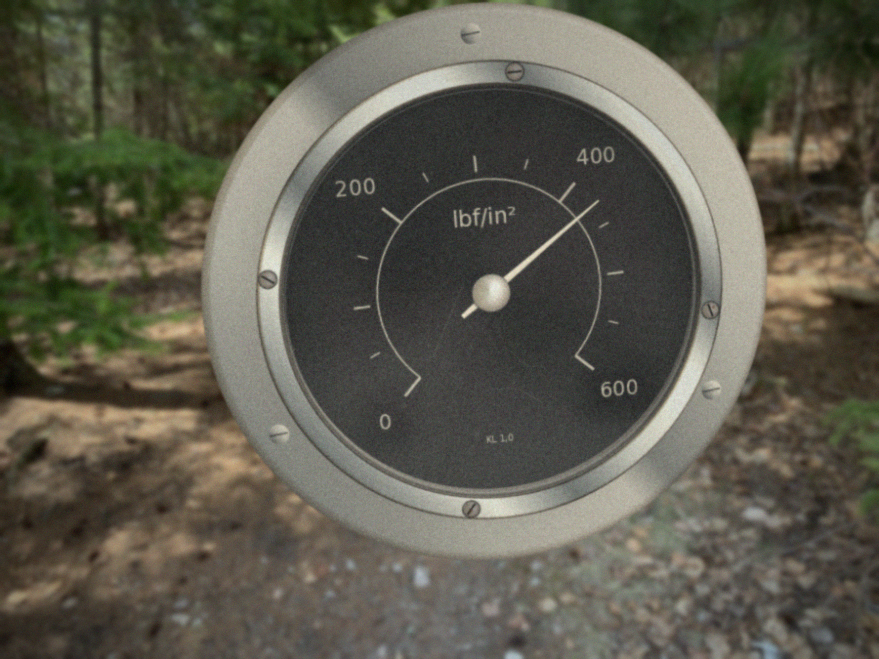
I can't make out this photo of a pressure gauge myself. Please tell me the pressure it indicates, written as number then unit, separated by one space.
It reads 425 psi
